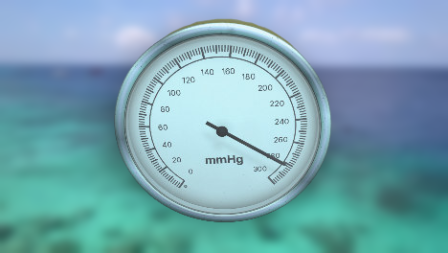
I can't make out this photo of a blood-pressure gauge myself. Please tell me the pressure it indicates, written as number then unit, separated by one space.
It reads 280 mmHg
